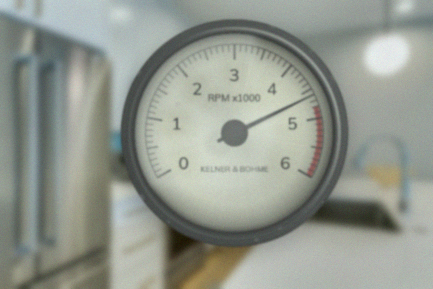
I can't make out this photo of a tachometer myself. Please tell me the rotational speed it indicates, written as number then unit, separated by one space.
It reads 4600 rpm
